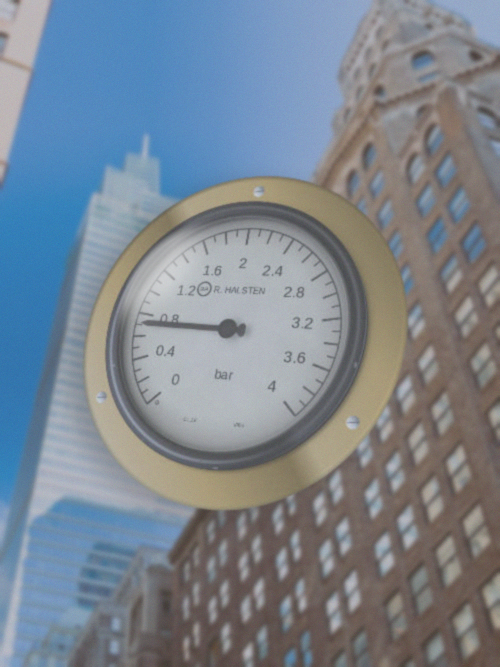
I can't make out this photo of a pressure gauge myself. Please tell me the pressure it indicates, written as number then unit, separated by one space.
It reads 0.7 bar
